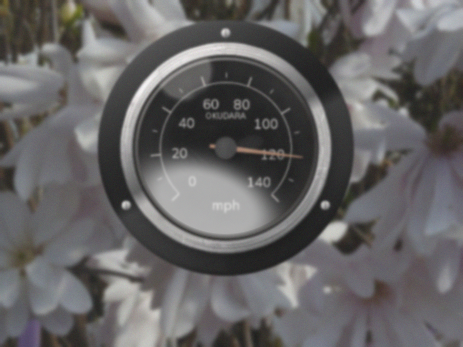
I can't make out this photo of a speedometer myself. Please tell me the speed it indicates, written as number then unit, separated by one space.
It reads 120 mph
